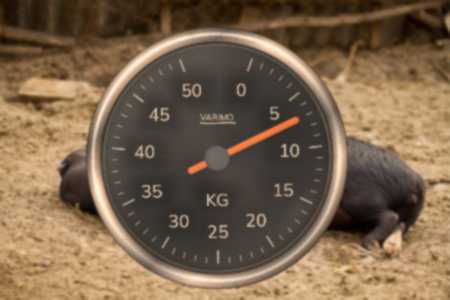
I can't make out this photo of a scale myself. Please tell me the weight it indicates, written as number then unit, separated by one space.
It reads 7 kg
